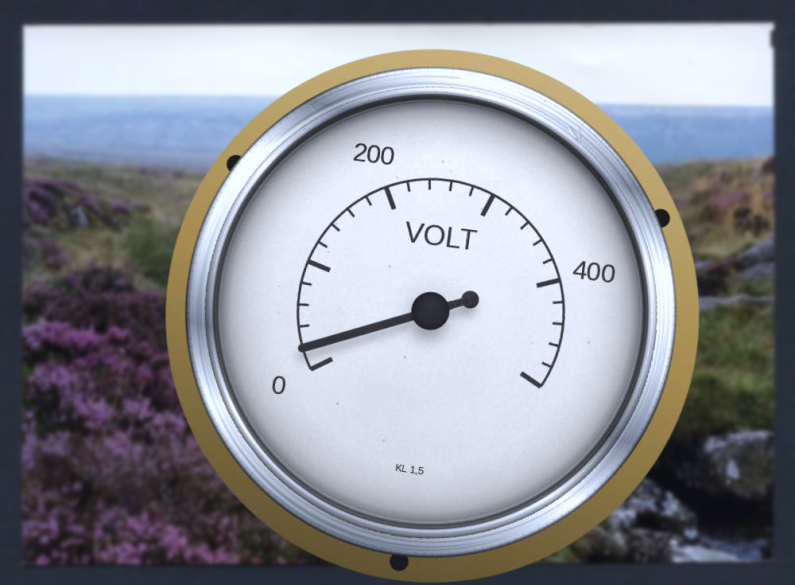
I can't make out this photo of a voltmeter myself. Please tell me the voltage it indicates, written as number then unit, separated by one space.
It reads 20 V
